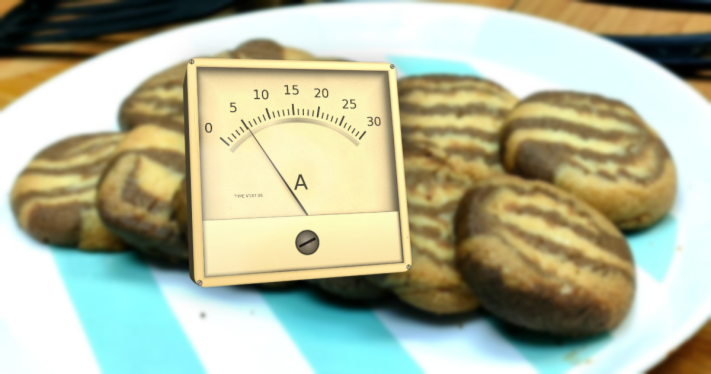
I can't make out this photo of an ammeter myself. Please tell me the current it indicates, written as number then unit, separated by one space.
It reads 5 A
